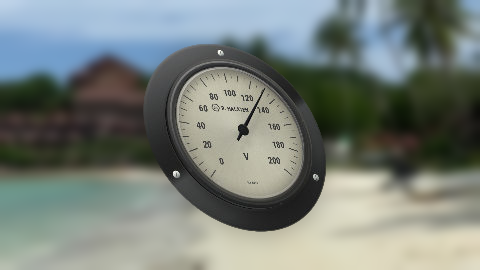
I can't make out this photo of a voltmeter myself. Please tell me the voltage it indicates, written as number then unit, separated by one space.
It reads 130 V
